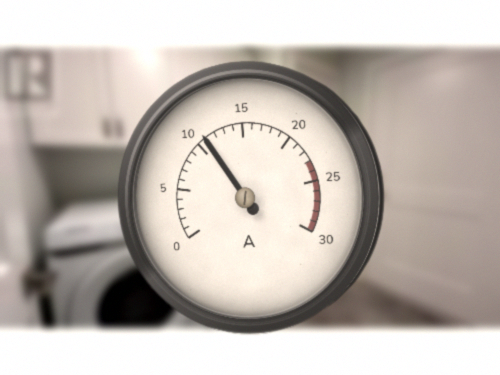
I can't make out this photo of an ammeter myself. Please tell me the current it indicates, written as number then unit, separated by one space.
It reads 11 A
